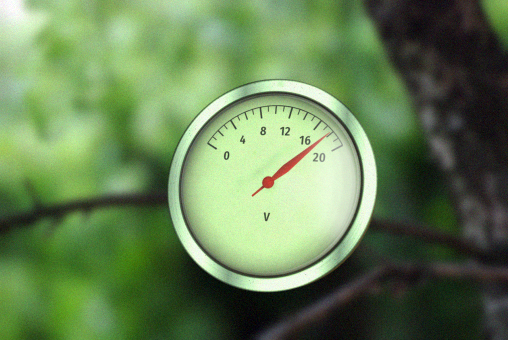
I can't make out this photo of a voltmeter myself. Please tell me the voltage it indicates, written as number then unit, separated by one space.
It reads 18 V
